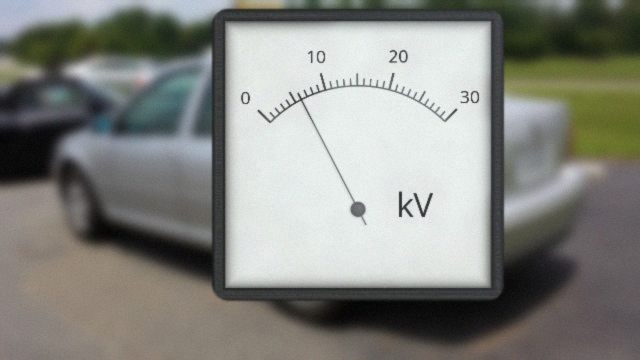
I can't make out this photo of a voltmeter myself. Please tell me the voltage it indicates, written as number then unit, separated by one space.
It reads 6 kV
